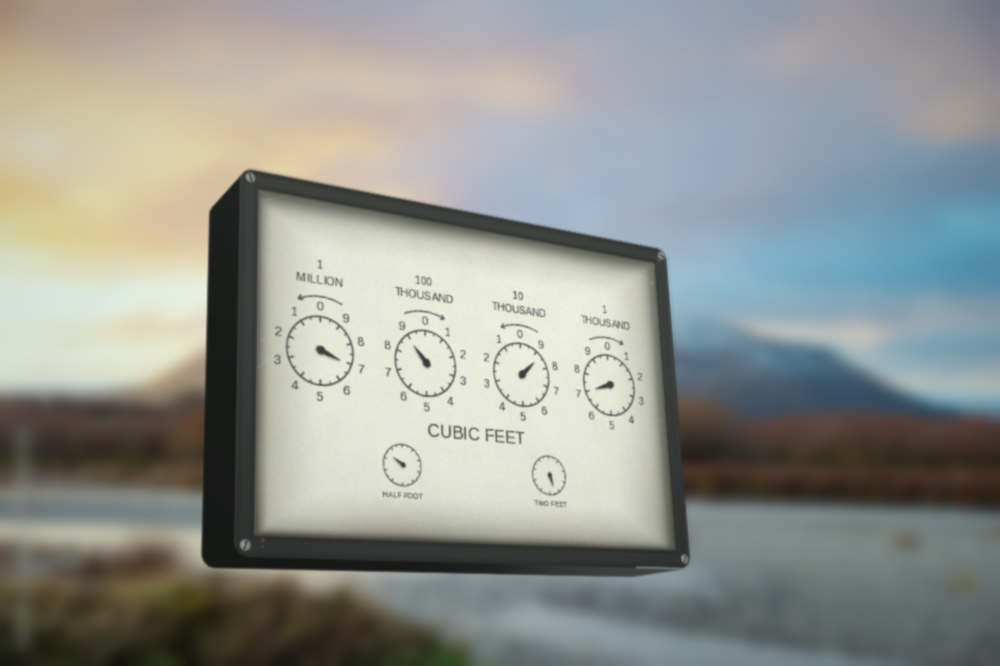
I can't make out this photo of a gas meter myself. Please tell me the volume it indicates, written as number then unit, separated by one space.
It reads 688700 ft³
